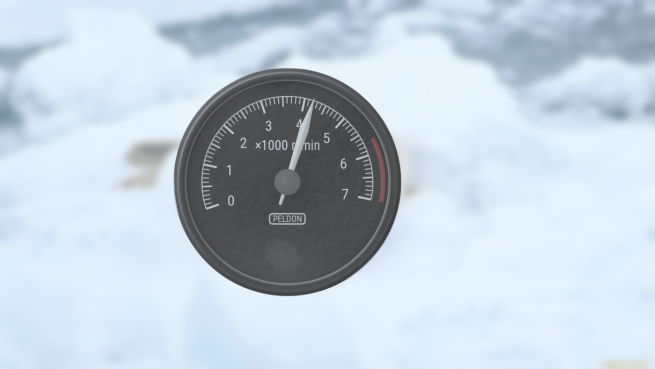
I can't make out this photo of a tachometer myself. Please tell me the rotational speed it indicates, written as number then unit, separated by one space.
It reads 4200 rpm
